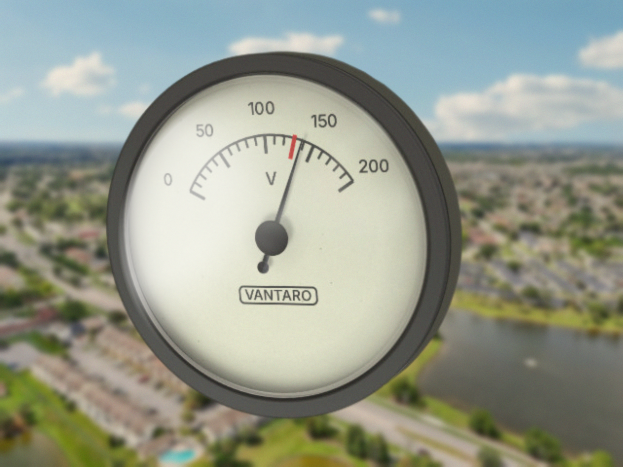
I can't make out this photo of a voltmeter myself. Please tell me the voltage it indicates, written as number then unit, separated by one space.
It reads 140 V
